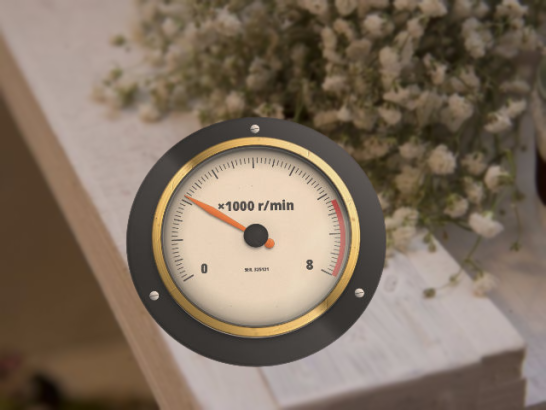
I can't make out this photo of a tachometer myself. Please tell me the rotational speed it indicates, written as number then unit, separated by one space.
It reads 2100 rpm
